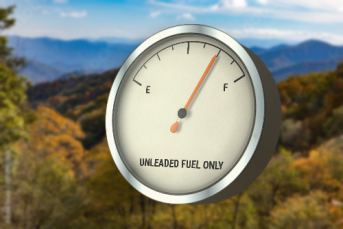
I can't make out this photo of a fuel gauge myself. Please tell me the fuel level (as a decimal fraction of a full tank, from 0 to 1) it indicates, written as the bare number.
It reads 0.75
